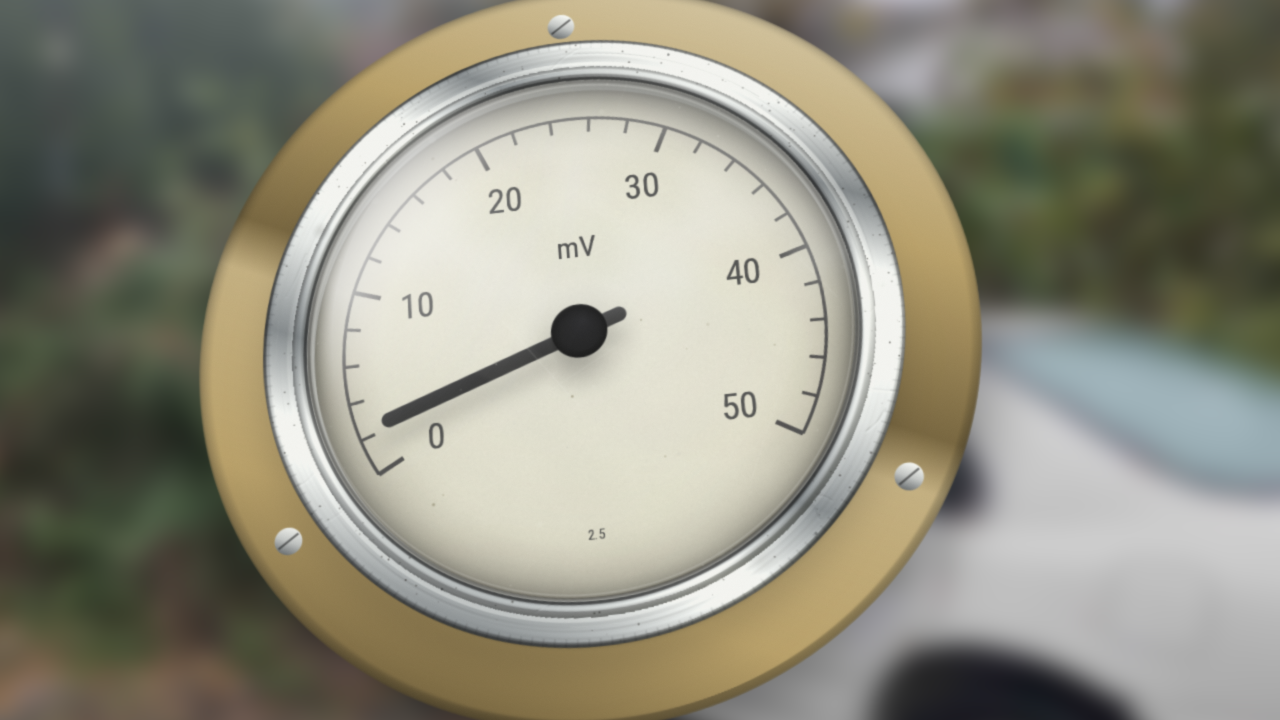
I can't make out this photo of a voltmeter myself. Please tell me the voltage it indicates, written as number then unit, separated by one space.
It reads 2 mV
